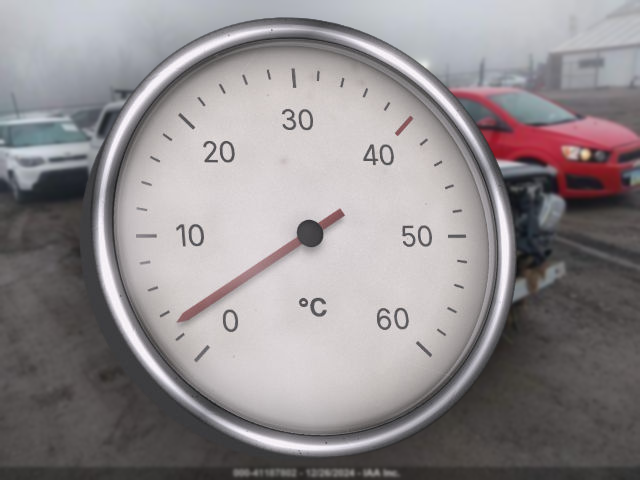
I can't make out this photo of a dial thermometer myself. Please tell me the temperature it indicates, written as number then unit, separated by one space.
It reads 3 °C
